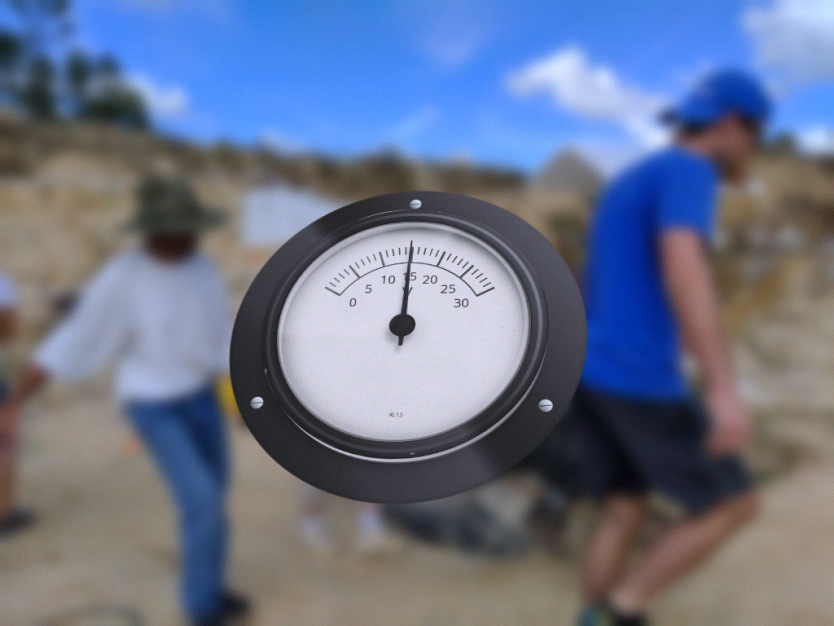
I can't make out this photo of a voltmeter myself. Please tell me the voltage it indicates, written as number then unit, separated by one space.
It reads 15 V
